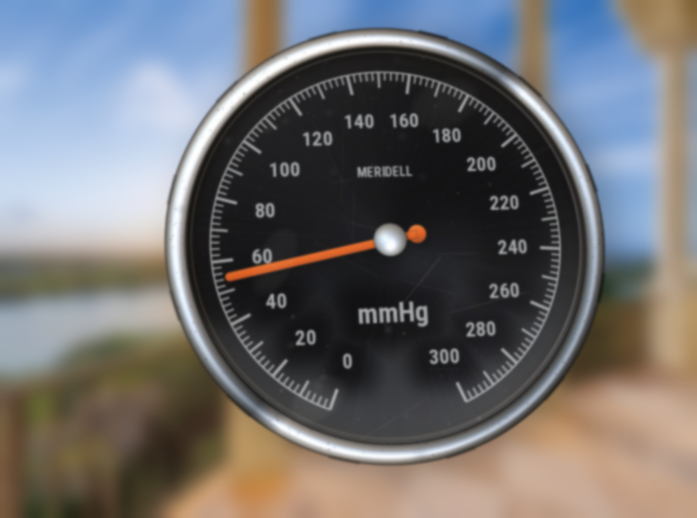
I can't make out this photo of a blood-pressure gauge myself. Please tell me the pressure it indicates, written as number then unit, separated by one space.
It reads 54 mmHg
